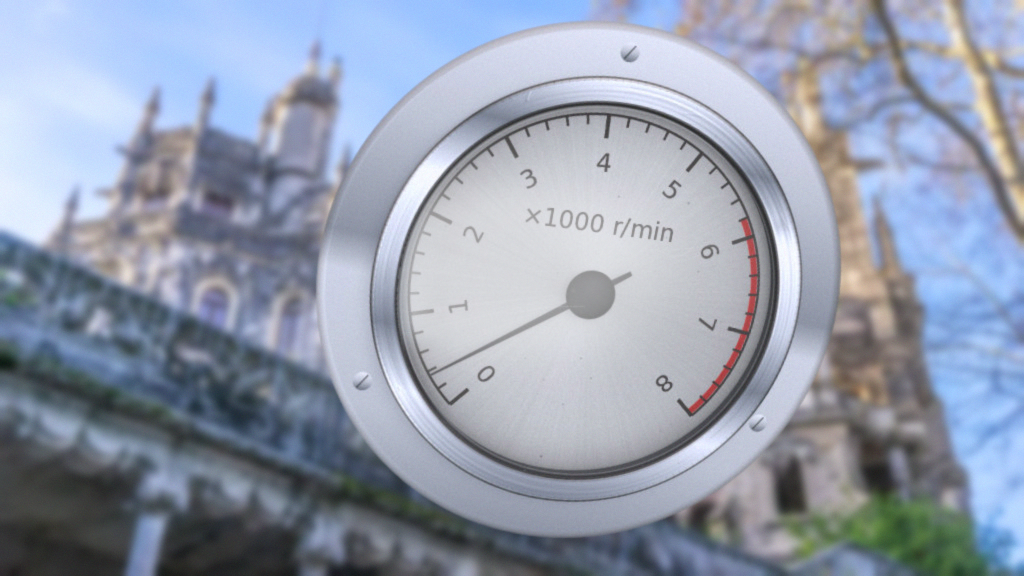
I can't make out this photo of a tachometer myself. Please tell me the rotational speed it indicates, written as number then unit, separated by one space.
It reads 400 rpm
